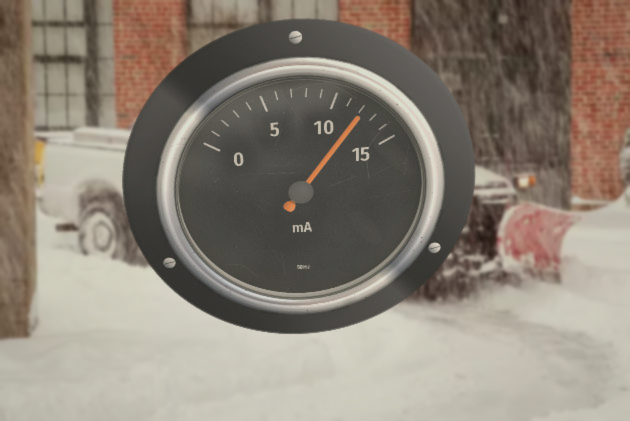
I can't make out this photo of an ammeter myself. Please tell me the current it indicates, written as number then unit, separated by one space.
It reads 12 mA
